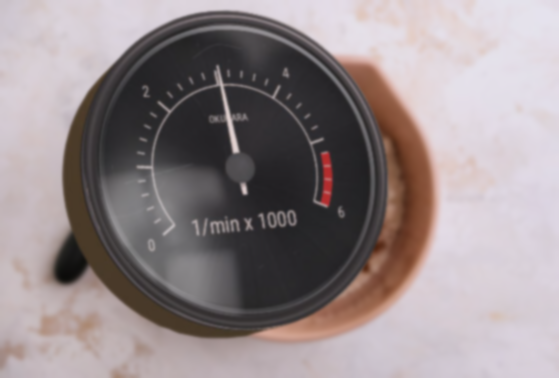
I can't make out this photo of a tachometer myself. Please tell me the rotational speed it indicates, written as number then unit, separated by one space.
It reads 3000 rpm
